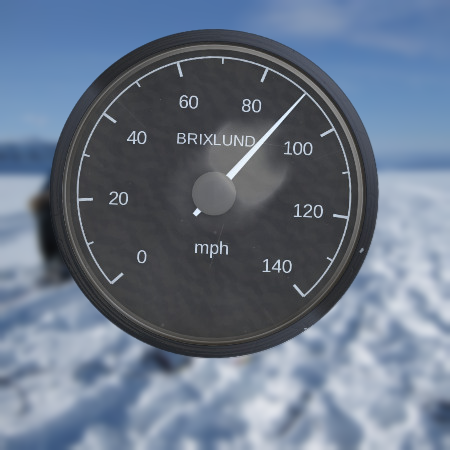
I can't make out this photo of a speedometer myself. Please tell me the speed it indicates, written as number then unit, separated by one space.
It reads 90 mph
